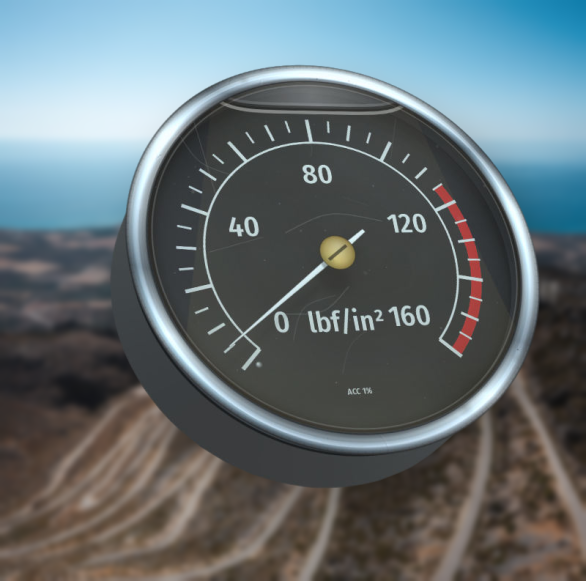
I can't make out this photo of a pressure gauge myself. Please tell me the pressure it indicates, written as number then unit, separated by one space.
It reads 5 psi
